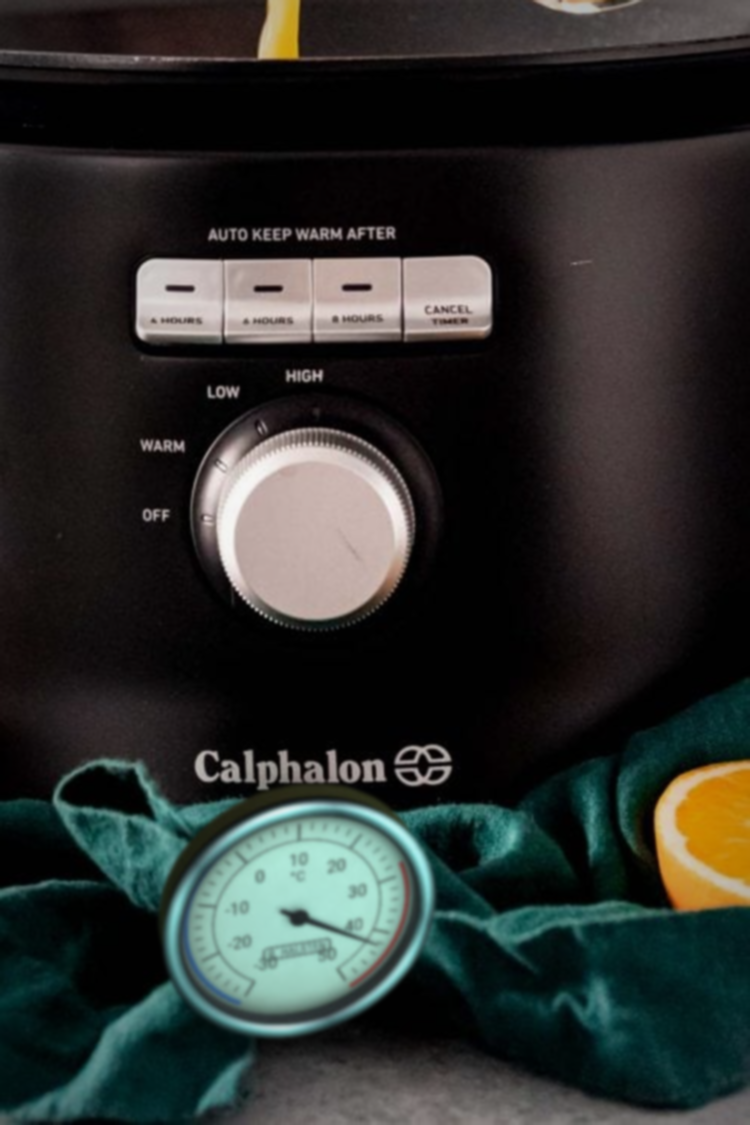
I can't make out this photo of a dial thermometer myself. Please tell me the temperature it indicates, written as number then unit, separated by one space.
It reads 42 °C
